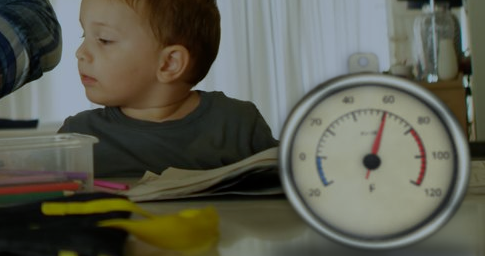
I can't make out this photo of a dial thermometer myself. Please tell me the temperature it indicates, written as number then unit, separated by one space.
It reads 60 °F
